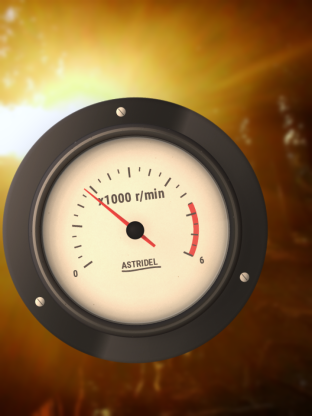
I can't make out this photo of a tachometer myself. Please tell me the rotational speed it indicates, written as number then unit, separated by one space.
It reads 1875 rpm
